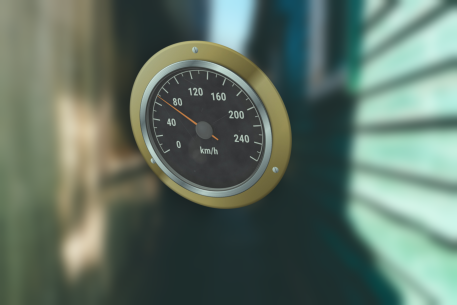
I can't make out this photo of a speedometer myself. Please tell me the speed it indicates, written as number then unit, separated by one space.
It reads 70 km/h
